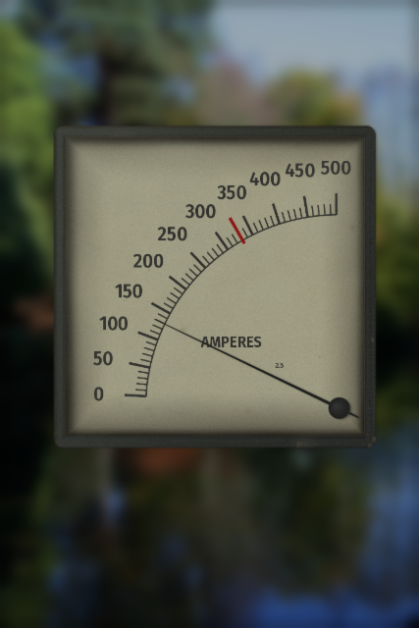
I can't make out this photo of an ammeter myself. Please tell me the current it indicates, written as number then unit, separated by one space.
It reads 130 A
